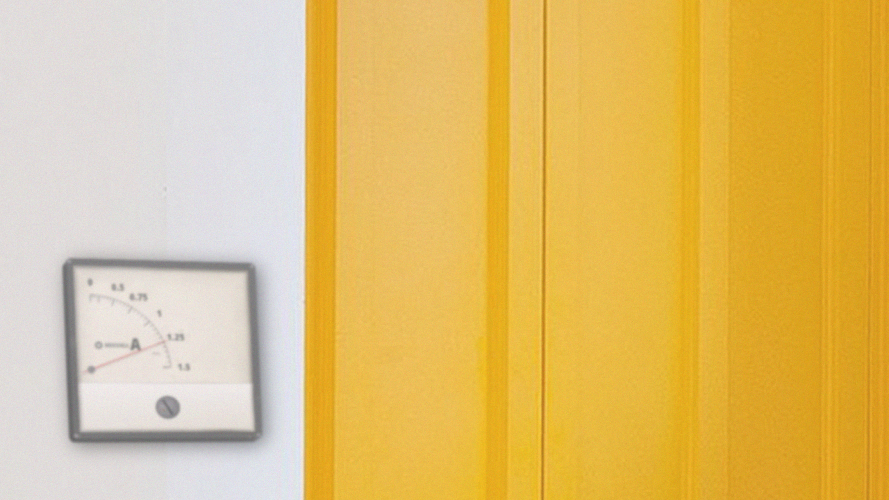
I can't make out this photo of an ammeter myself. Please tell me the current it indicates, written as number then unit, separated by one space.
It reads 1.25 A
